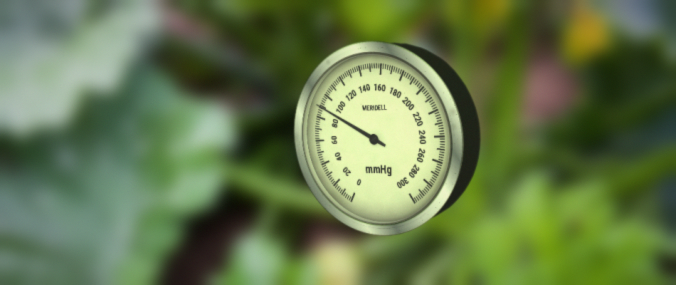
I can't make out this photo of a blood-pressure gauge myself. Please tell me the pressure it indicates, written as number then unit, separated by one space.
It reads 90 mmHg
